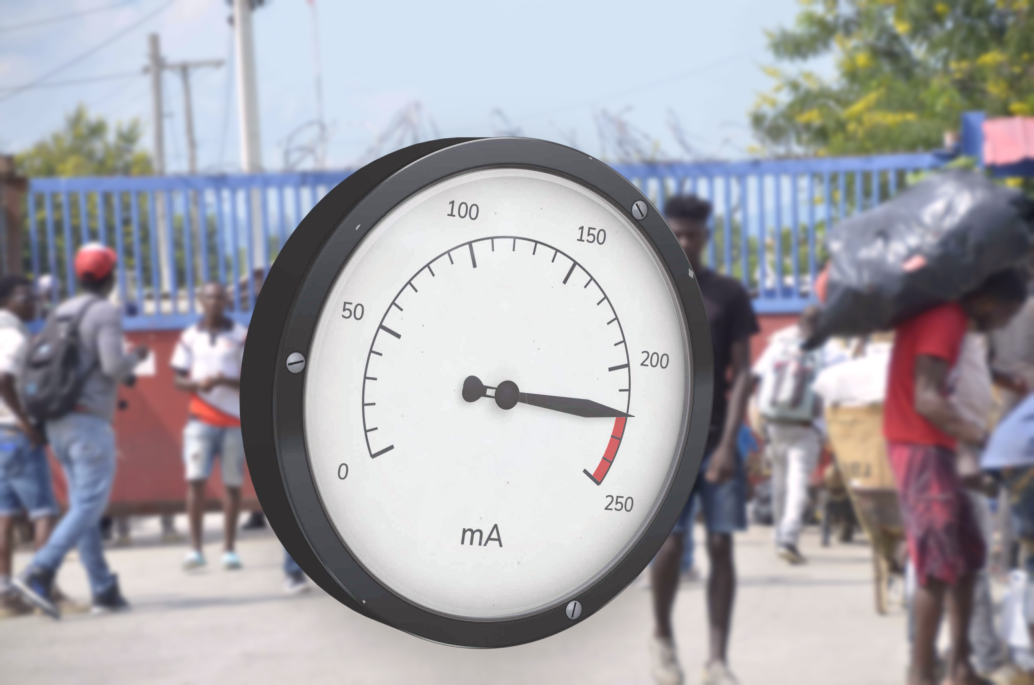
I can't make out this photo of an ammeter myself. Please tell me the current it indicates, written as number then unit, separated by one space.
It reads 220 mA
